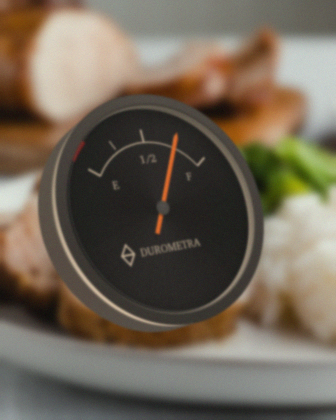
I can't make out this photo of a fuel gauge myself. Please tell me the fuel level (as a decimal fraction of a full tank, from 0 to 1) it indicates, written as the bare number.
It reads 0.75
